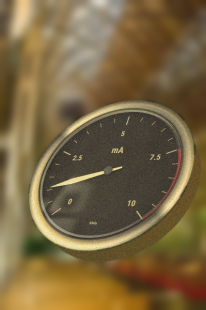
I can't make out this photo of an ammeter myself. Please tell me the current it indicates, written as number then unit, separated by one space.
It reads 1 mA
